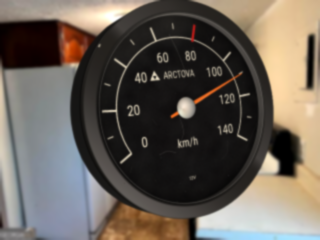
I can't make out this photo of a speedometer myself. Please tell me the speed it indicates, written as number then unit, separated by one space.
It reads 110 km/h
